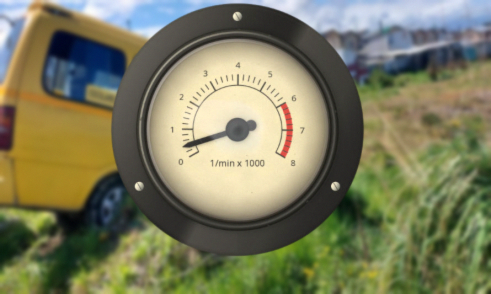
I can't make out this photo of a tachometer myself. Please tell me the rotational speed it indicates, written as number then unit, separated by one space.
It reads 400 rpm
